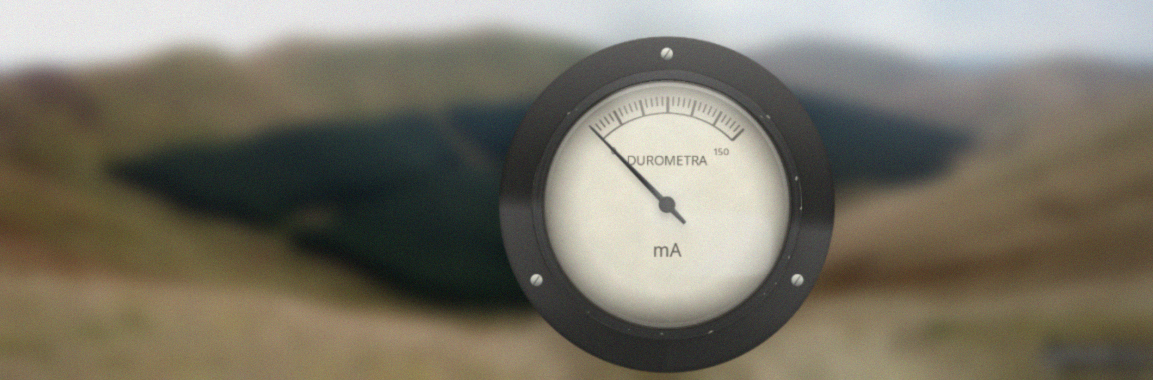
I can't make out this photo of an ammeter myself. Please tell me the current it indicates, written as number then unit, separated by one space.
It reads 0 mA
